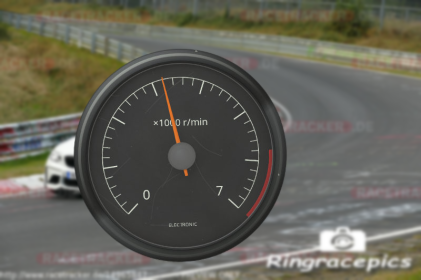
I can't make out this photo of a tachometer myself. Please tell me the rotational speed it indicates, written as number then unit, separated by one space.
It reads 3200 rpm
